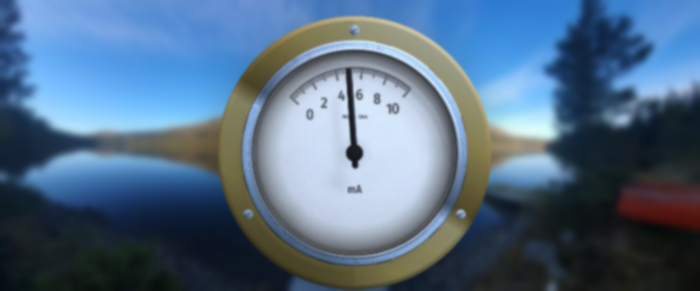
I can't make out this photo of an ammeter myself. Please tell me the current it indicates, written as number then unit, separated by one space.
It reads 5 mA
